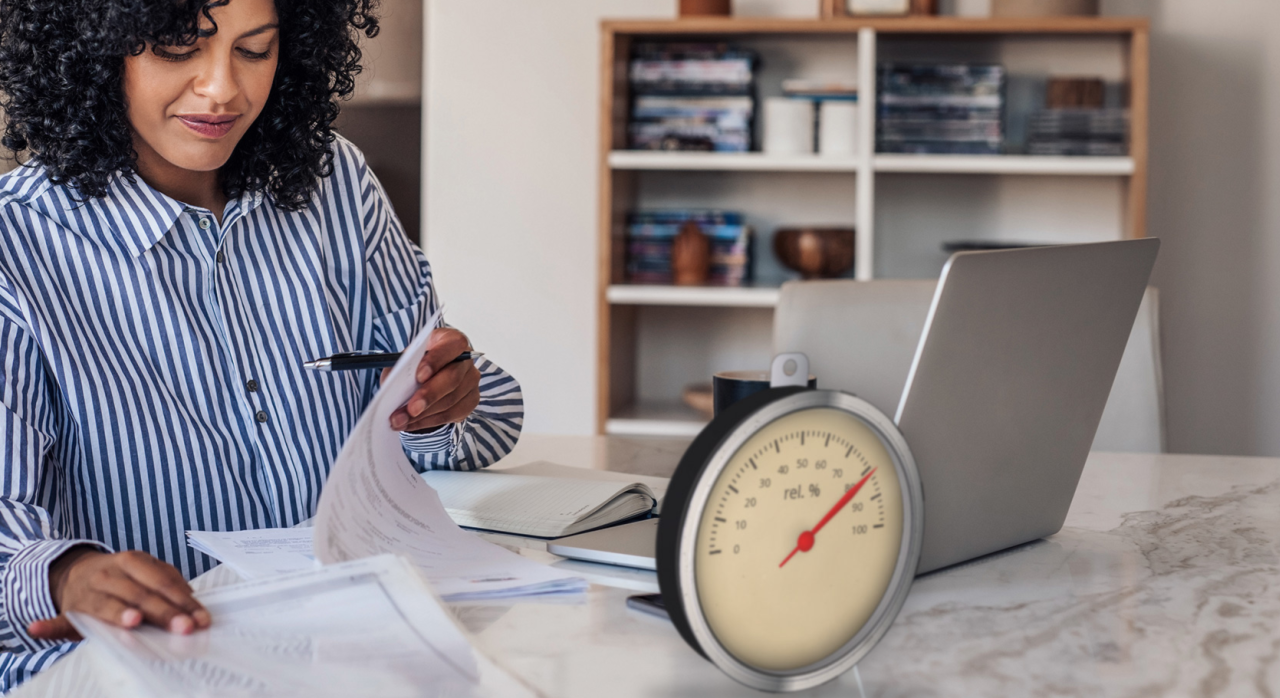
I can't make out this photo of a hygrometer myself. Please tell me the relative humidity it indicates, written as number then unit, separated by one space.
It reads 80 %
